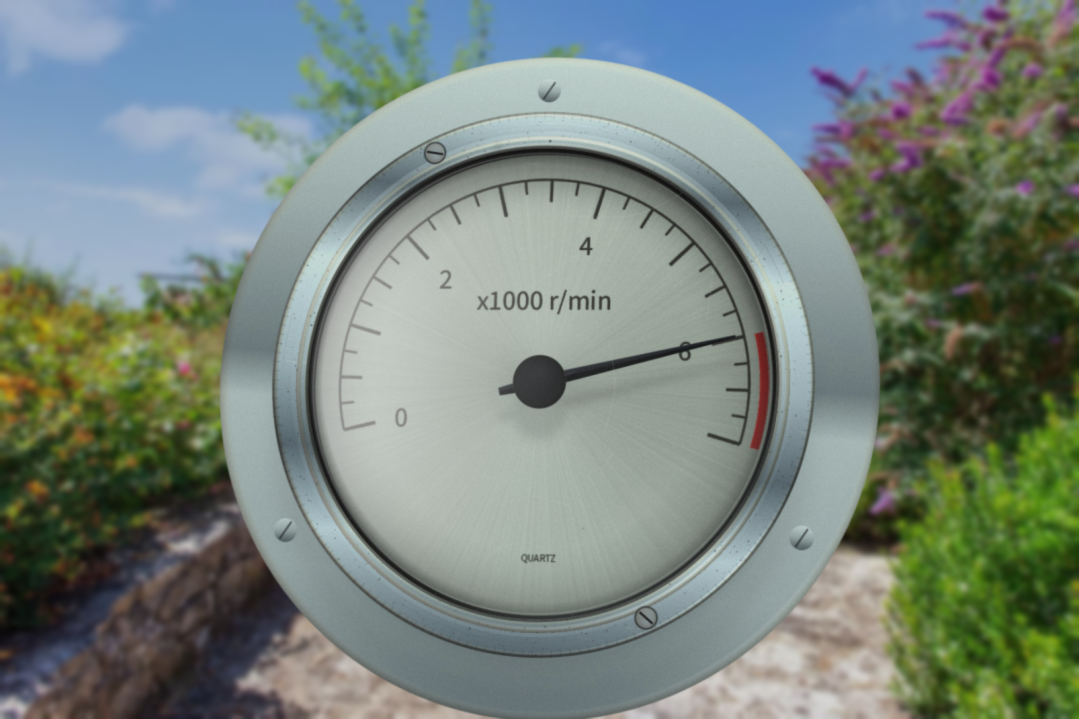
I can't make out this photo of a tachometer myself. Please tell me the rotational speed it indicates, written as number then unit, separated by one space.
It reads 6000 rpm
